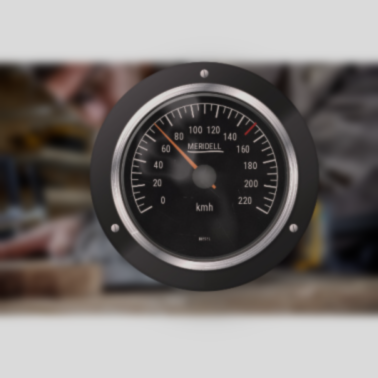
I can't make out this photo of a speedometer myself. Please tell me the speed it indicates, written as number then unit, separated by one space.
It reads 70 km/h
